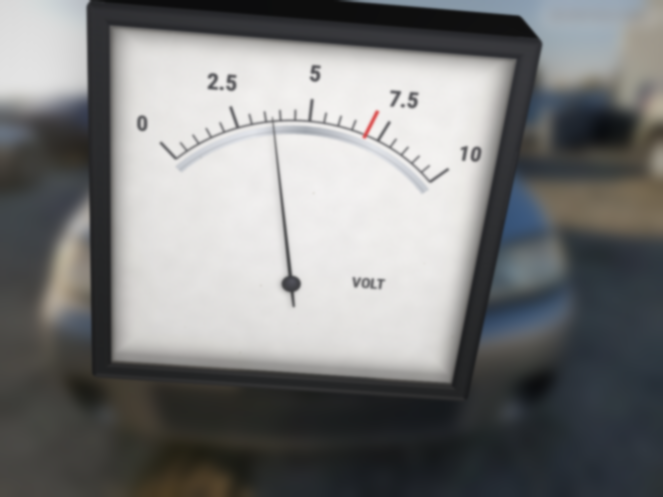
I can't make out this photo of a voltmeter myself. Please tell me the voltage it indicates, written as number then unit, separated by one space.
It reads 3.75 V
